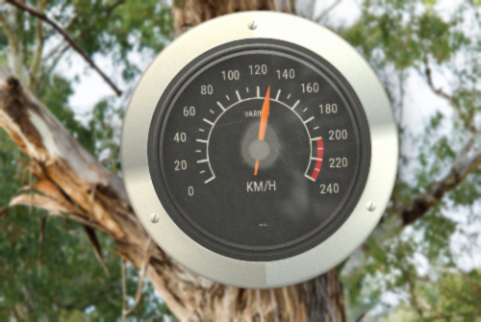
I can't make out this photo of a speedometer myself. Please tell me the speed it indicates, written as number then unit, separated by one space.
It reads 130 km/h
